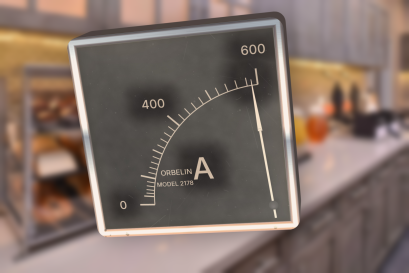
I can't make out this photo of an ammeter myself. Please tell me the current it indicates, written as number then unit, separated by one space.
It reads 590 A
